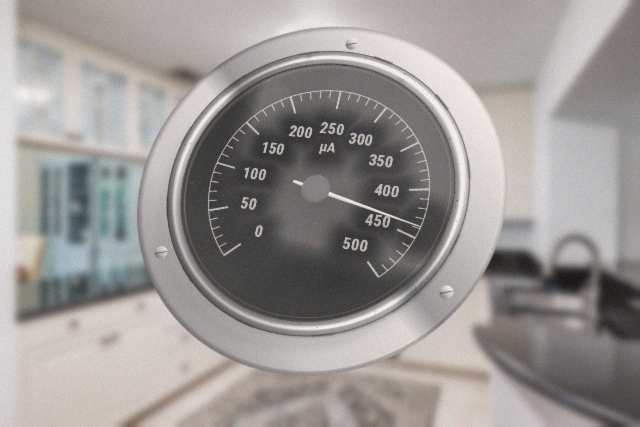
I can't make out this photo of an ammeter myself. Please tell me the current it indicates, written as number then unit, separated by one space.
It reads 440 µA
